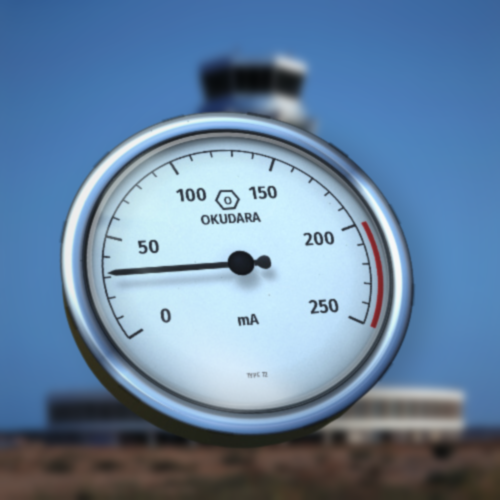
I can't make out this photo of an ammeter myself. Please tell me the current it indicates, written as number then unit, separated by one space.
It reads 30 mA
